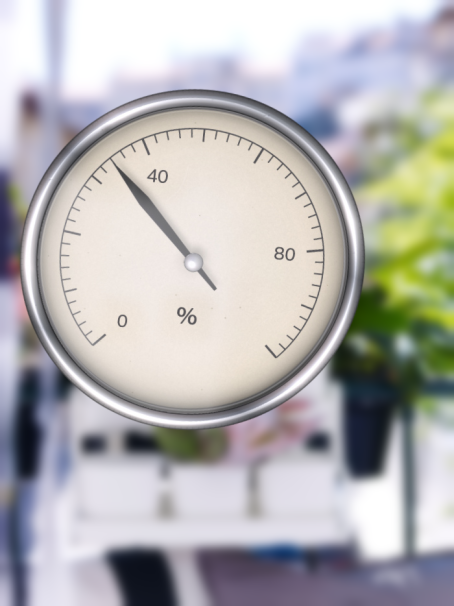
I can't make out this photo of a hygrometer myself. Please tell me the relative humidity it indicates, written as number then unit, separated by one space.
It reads 34 %
